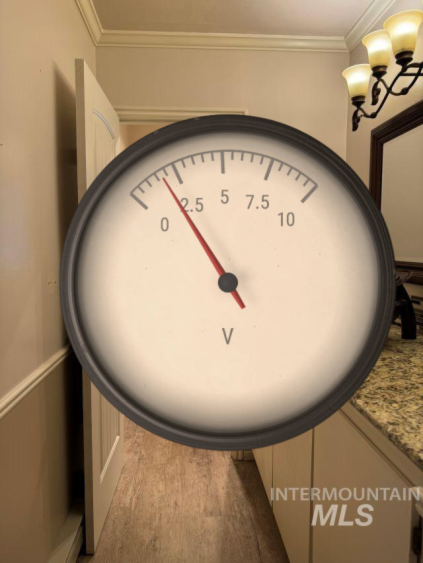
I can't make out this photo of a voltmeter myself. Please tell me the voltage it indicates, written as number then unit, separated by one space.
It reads 1.75 V
